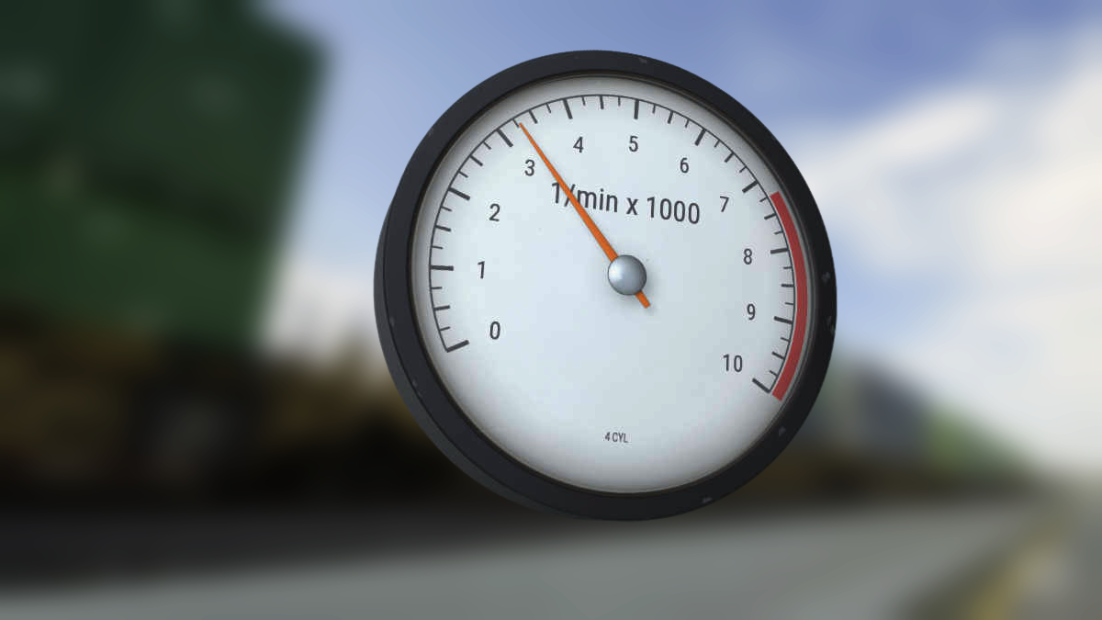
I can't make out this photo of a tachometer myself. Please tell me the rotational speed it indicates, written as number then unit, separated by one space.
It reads 3250 rpm
